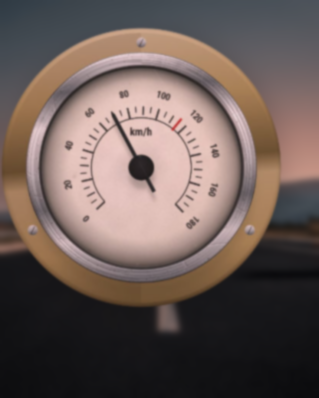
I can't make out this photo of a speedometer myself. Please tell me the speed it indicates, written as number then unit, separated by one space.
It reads 70 km/h
